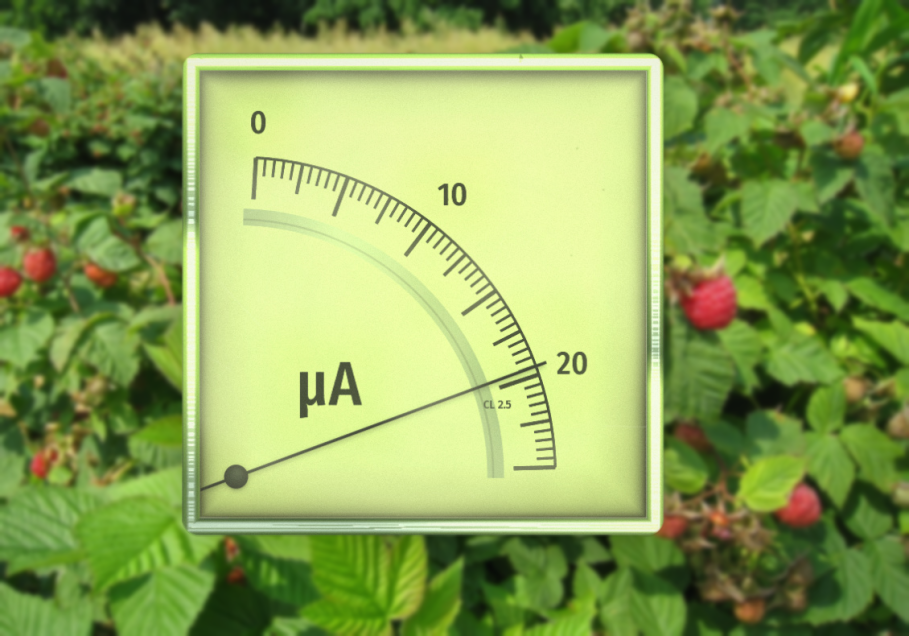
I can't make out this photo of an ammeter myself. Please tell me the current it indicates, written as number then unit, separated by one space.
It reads 19.5 µA
